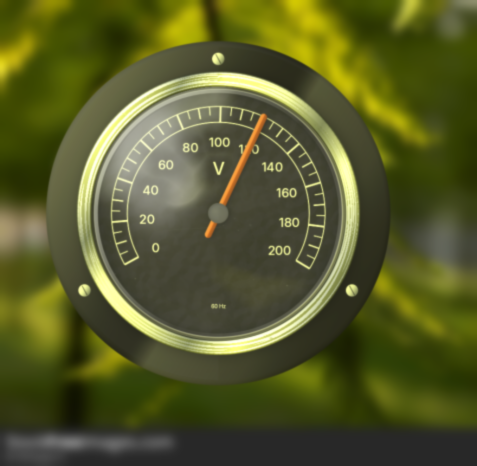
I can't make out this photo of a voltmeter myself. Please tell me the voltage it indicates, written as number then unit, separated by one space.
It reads 120 V
